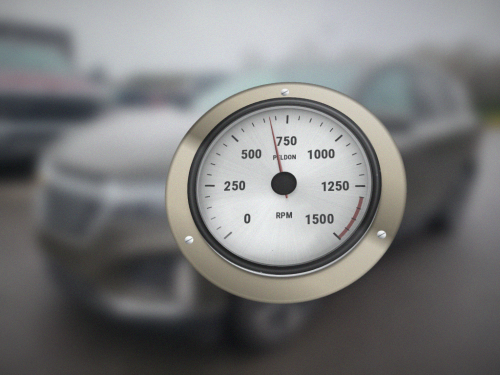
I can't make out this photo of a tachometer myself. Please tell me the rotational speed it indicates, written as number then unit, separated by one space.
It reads 675 rpm
